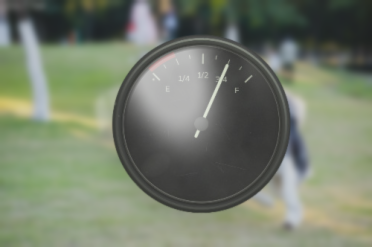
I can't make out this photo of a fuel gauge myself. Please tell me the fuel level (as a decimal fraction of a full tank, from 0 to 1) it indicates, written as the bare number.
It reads 0.75
